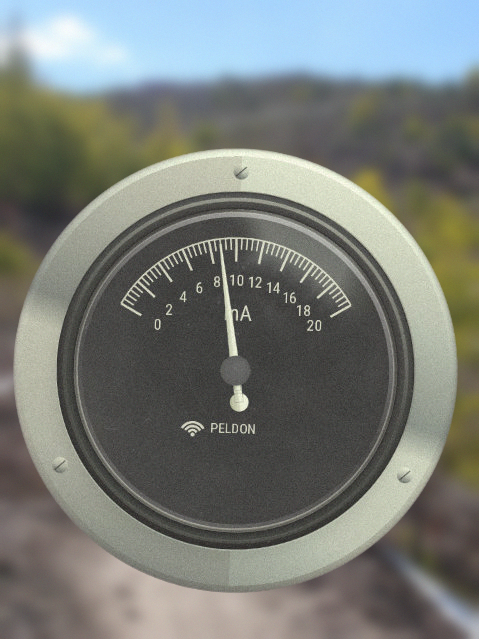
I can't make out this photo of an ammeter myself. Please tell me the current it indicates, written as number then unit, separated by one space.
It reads 8.8 mA
